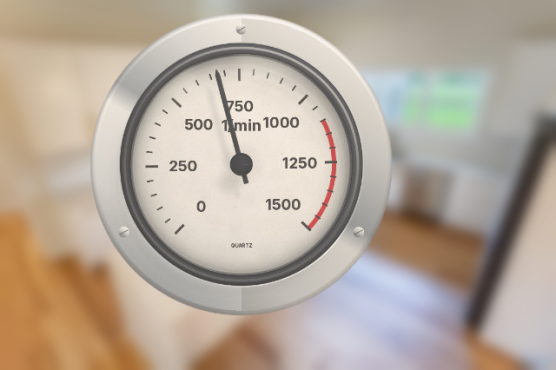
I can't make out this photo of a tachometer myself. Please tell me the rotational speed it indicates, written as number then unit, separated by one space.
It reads 675 rpm
